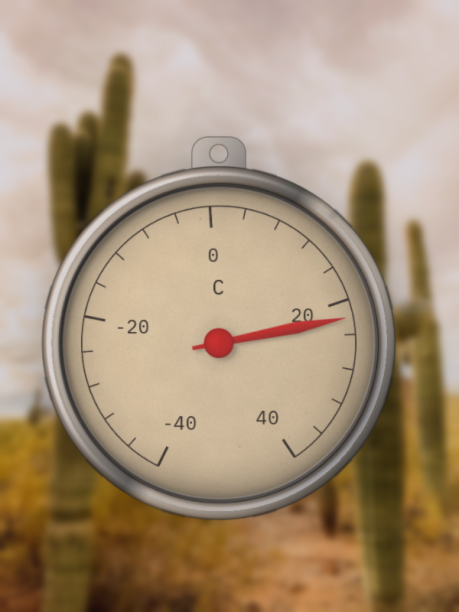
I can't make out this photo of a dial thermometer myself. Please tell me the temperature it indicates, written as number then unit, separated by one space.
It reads 22 °C
